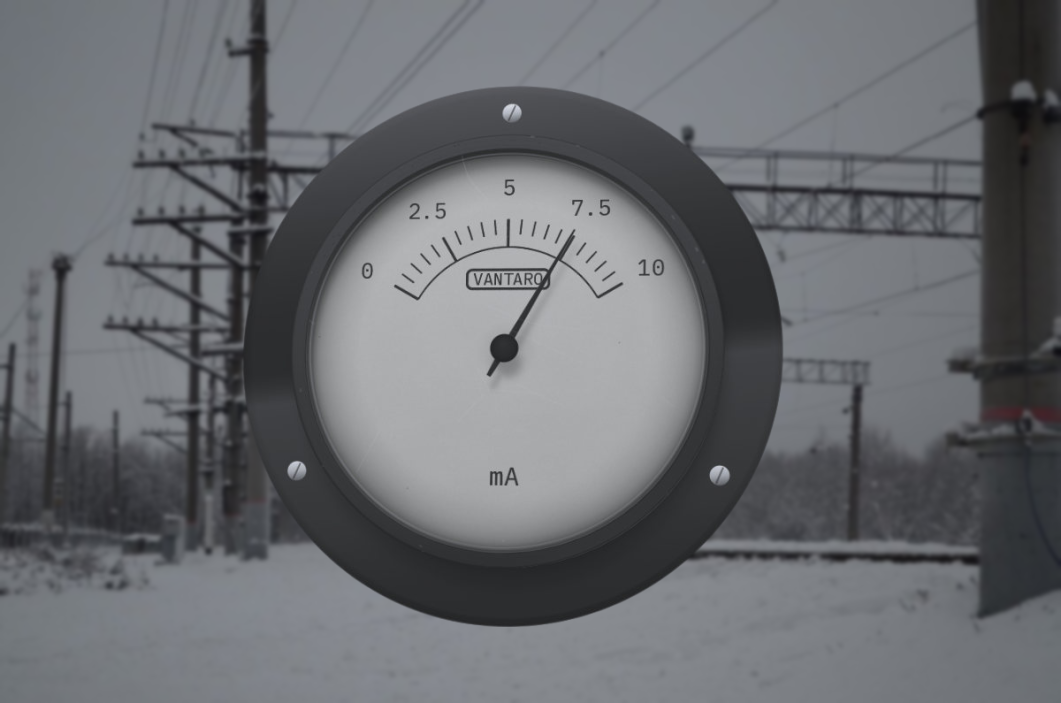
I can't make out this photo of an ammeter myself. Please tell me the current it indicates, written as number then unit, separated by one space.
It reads 7.5 mA
